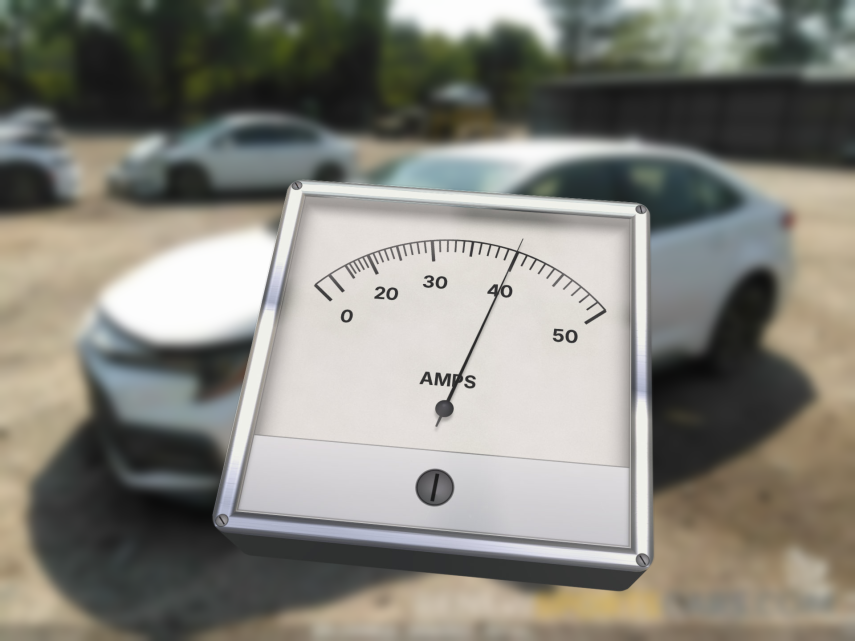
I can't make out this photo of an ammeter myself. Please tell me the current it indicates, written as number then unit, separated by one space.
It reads 40 A
